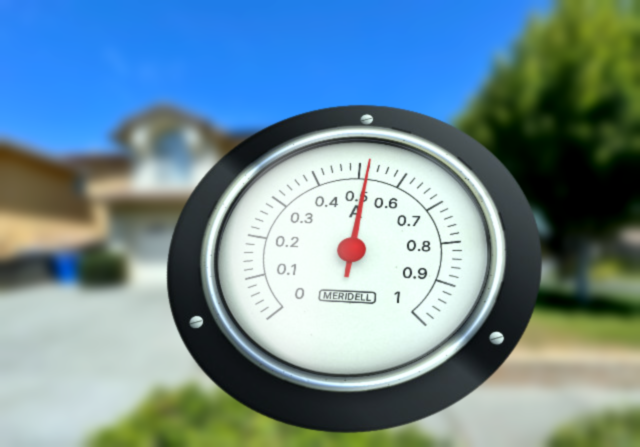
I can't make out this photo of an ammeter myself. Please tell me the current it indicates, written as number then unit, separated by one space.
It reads 0.52 A
